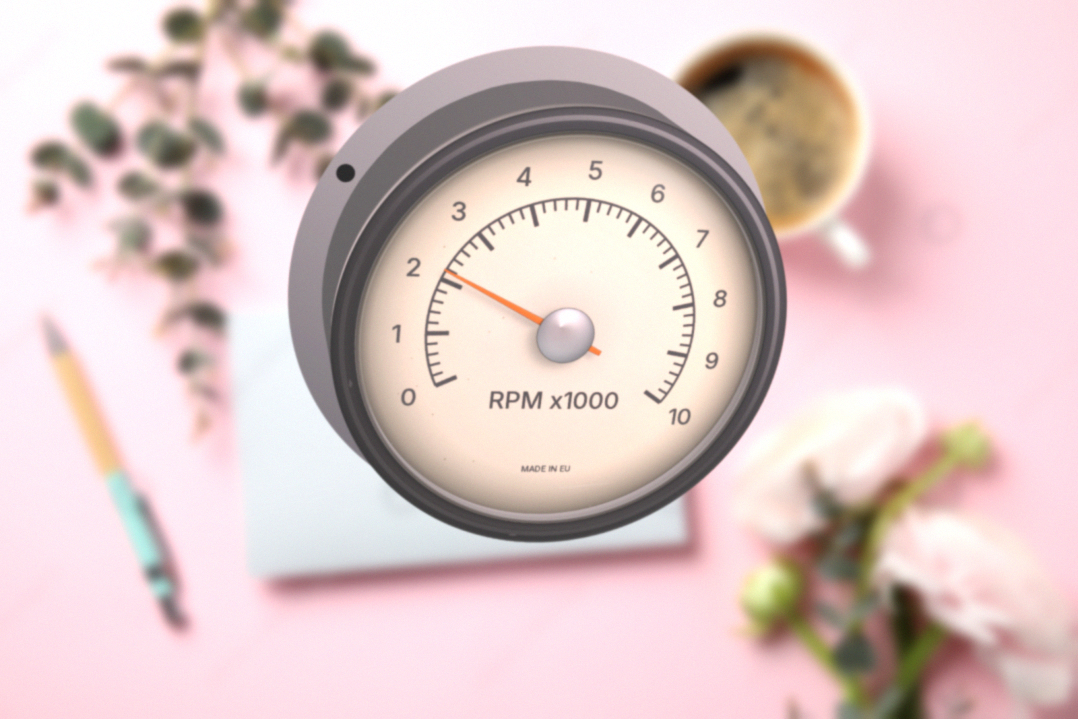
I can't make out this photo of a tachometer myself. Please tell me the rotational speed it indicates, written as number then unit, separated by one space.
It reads 2200 rpm
